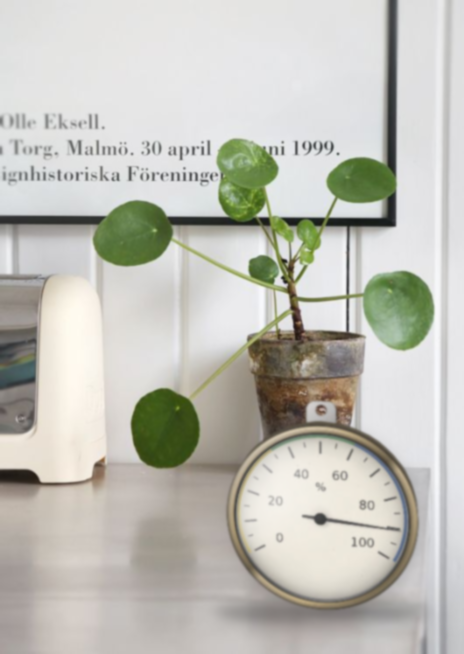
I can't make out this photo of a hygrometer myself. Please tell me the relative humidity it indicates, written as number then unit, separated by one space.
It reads 90 %
